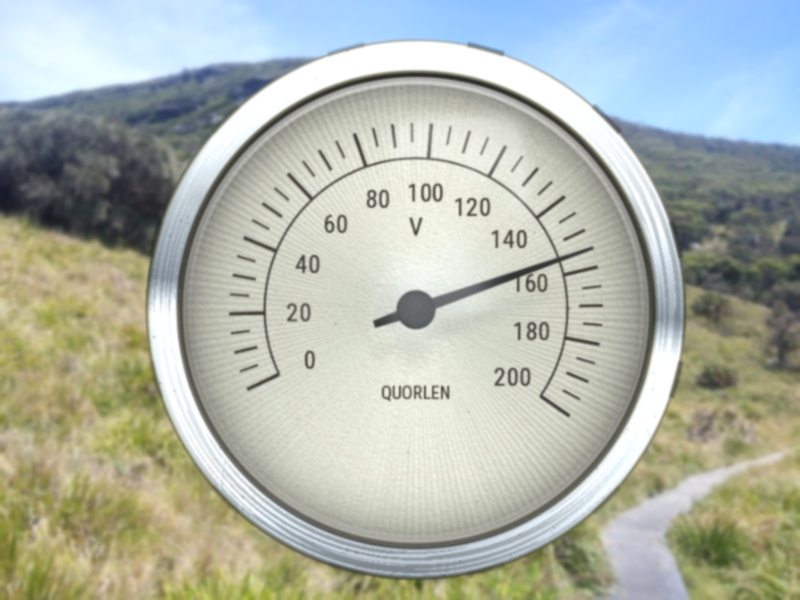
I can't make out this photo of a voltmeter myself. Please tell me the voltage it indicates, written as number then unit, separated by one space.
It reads 155 V
